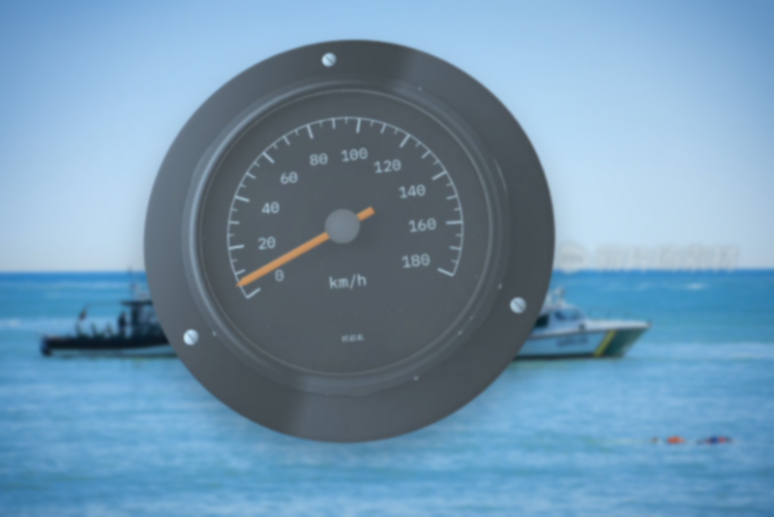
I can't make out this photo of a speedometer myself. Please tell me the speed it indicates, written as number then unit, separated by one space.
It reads 5 km/h
